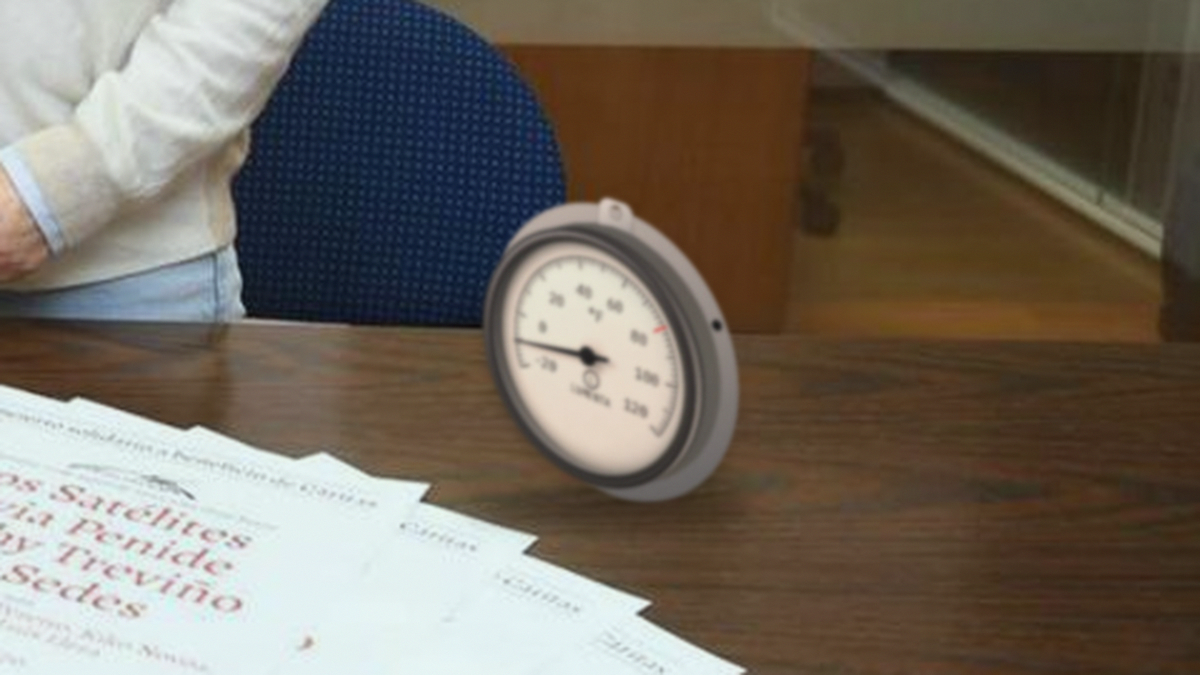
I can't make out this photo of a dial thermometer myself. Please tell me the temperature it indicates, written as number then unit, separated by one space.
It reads -10 °F
